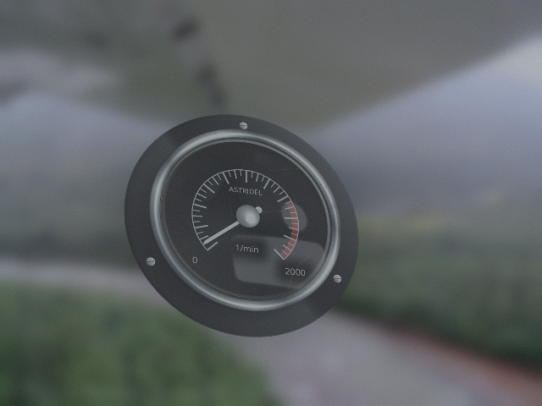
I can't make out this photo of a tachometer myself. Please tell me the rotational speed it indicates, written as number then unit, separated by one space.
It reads 50 rpm
